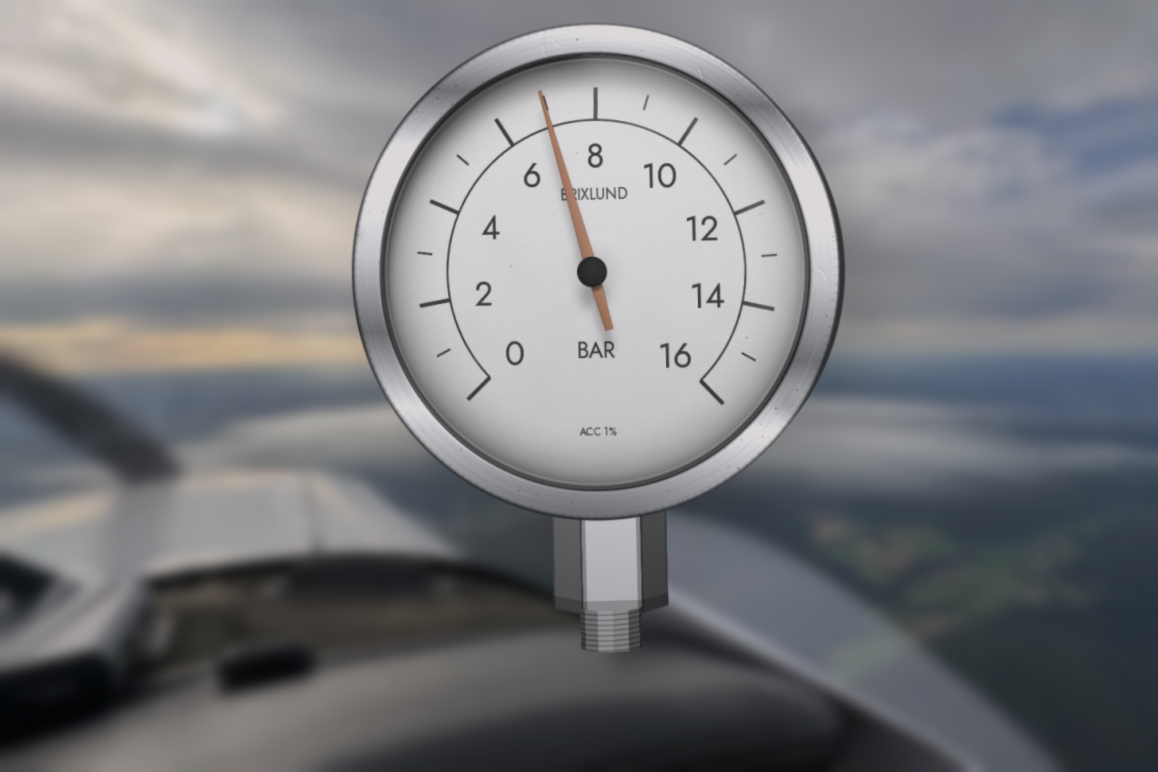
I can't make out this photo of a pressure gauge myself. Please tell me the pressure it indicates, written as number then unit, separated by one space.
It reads 7 bar
